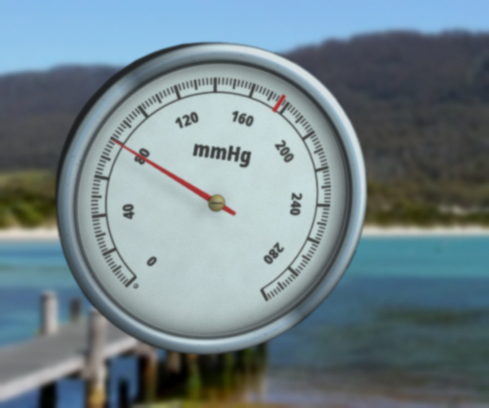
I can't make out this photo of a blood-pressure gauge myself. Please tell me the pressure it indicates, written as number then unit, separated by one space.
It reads 80 mmHg
